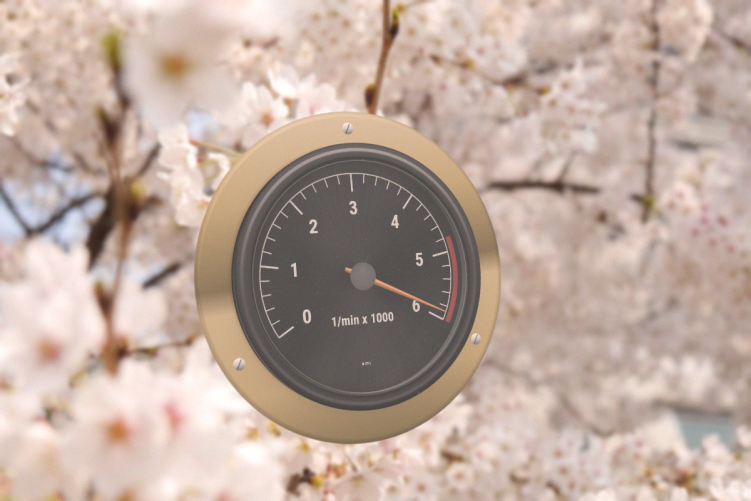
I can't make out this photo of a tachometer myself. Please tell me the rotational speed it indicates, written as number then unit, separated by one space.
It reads 5900 rpm
